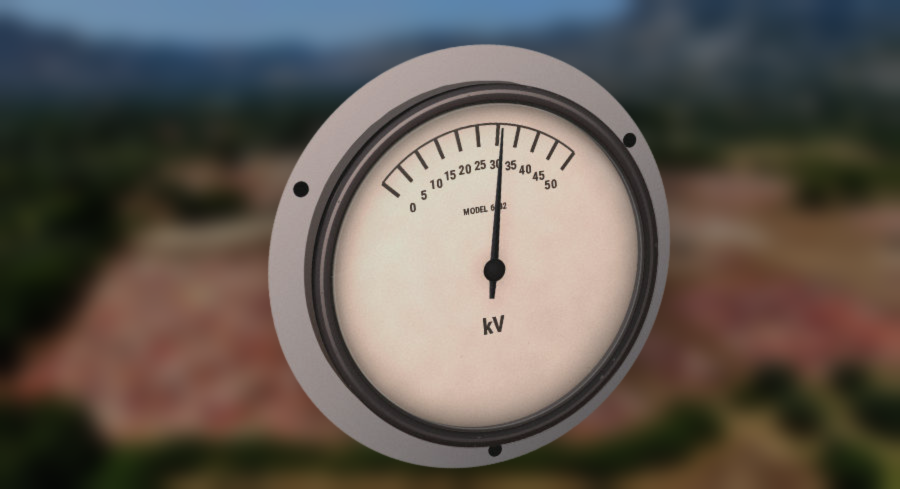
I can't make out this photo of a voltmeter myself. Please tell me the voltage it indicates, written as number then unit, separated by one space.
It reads 30 kV
